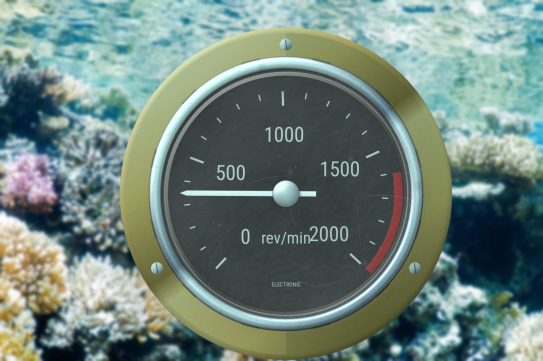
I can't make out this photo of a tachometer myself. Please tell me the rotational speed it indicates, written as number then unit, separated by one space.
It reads 350 rpm
